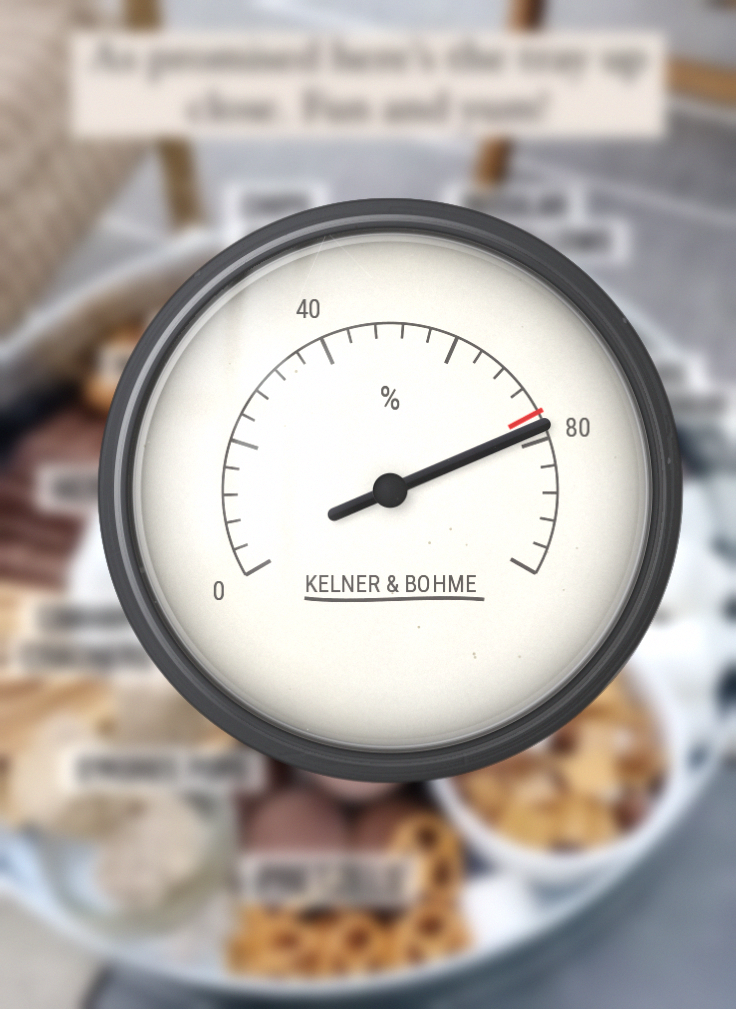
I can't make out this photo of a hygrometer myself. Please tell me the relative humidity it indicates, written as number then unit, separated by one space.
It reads 78 %
